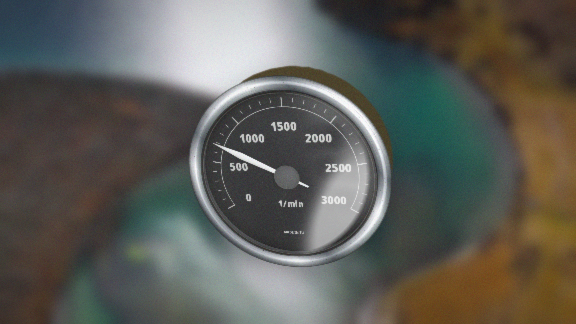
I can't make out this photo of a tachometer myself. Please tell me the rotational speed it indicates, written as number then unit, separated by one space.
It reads 700 rpm
